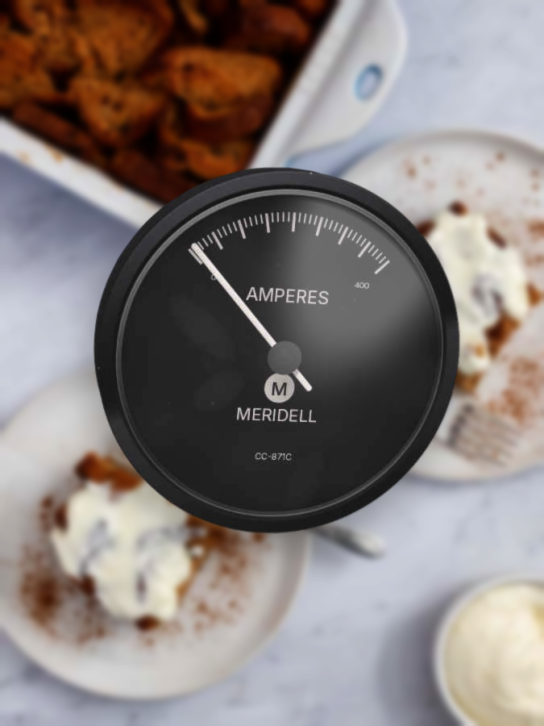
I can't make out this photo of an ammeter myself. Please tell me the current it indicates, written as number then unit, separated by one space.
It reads 10 A
